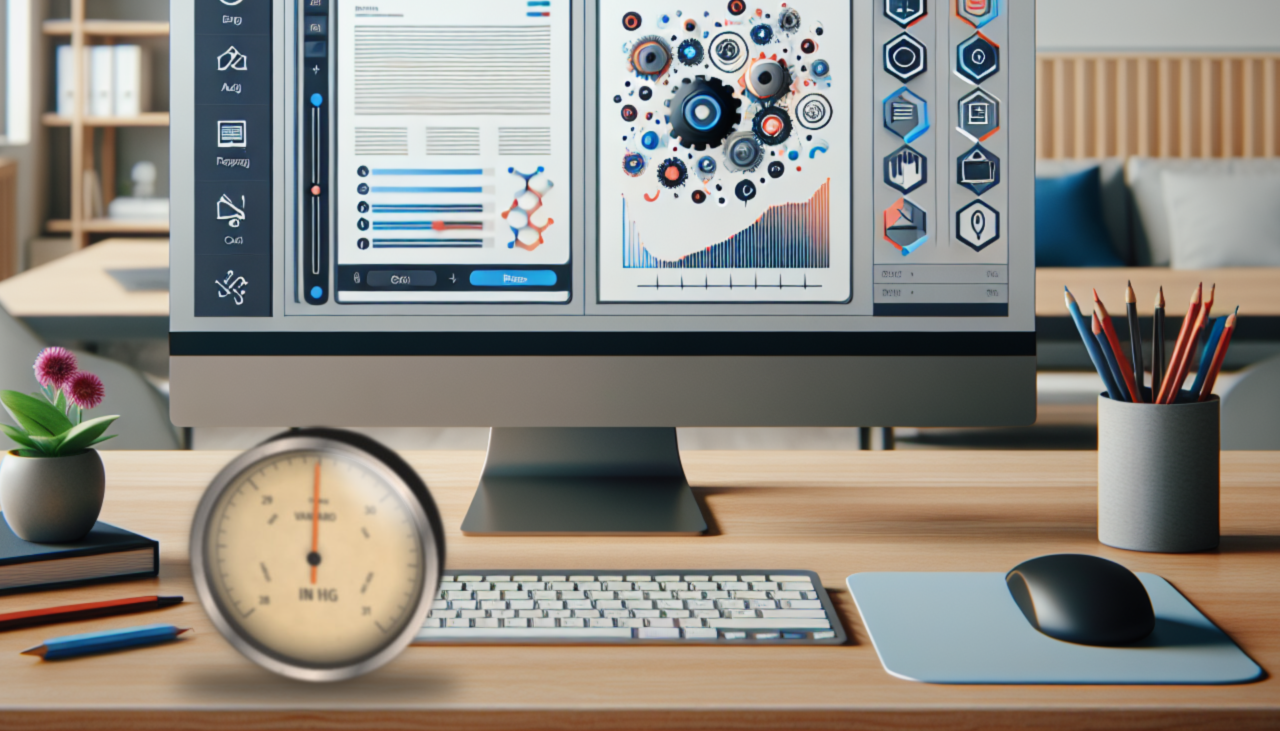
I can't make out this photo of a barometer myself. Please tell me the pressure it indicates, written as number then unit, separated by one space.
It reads 29.5 inHg
